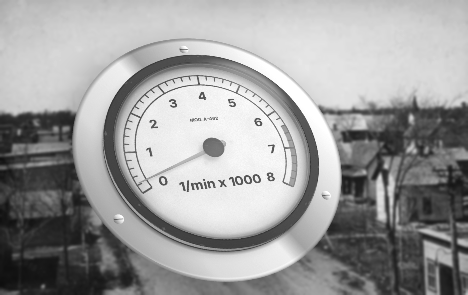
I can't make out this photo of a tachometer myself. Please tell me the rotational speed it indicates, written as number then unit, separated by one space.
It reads 200 rpm
